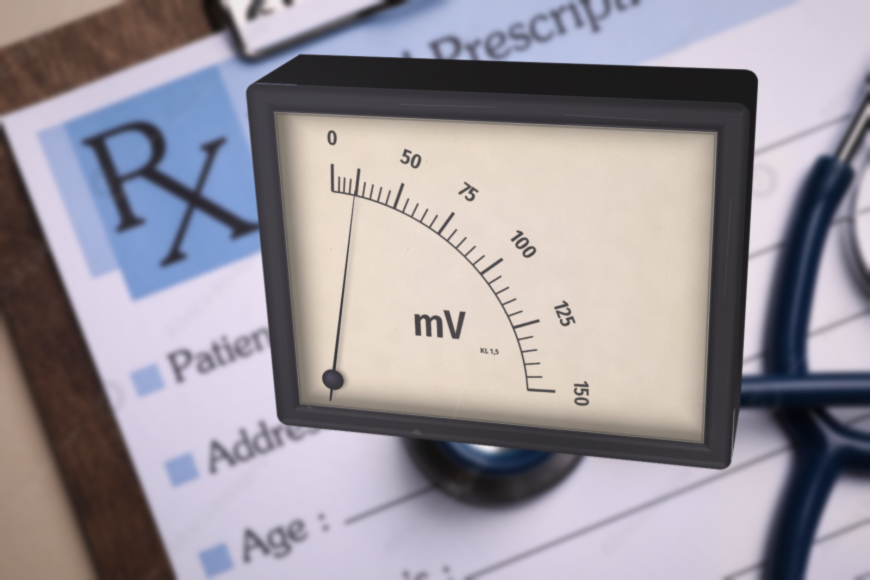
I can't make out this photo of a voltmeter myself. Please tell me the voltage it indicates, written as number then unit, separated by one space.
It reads 25 mV
